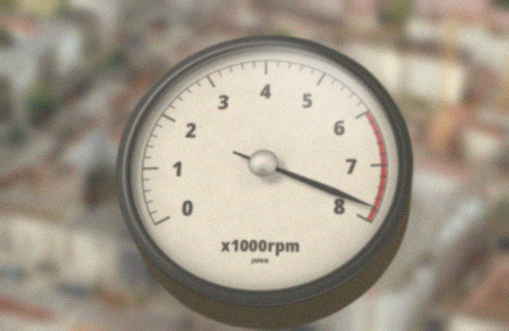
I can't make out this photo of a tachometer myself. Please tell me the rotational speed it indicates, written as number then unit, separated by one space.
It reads 7800 rpm
